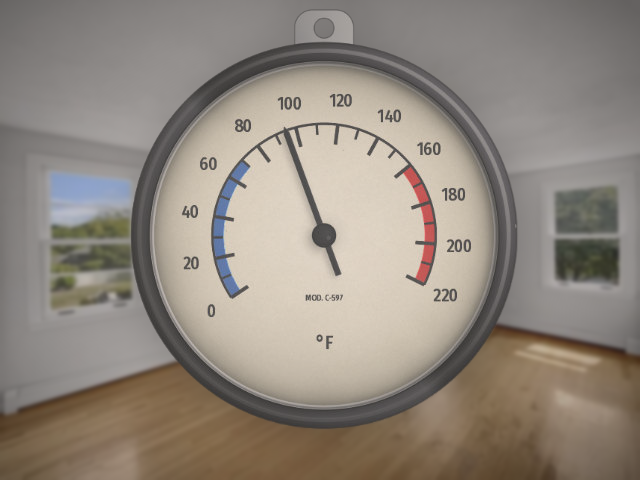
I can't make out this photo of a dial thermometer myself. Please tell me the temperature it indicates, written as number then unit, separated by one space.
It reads 95 °F
